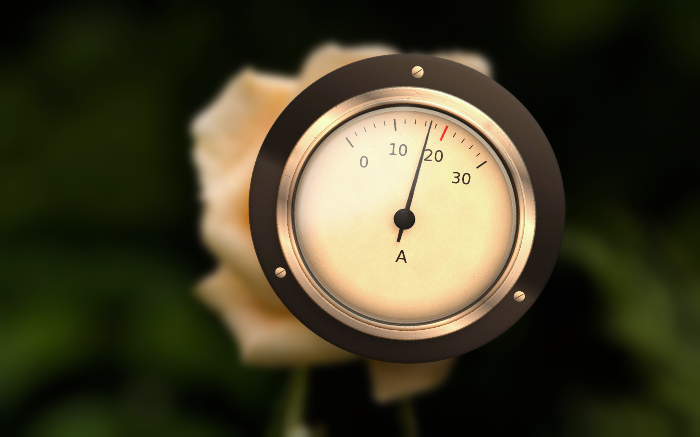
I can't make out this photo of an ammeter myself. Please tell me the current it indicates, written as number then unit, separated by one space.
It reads 17 A
